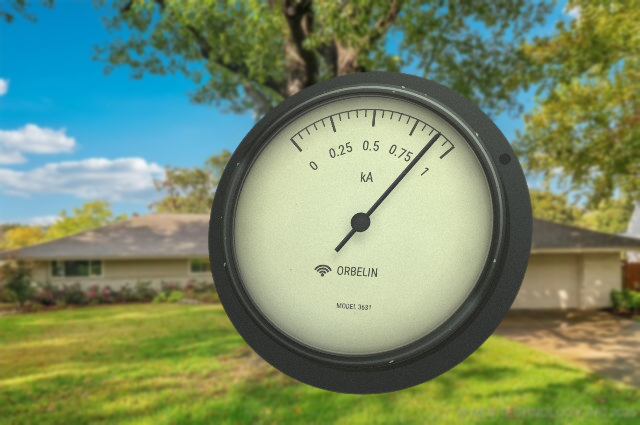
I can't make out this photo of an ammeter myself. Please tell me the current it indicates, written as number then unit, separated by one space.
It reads 0.9 kA
